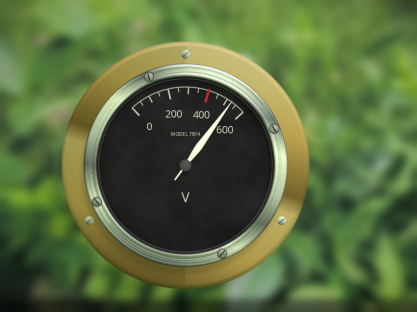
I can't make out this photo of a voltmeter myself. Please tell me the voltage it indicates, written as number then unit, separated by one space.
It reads 525 V
